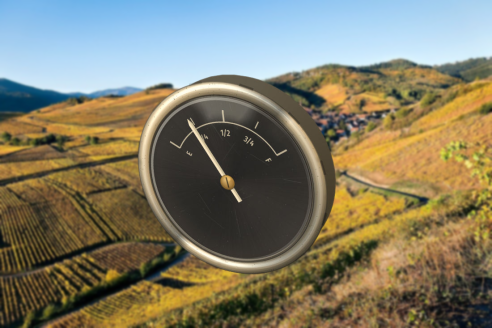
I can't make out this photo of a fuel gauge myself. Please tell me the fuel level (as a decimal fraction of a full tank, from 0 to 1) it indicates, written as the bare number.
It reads 0.25
